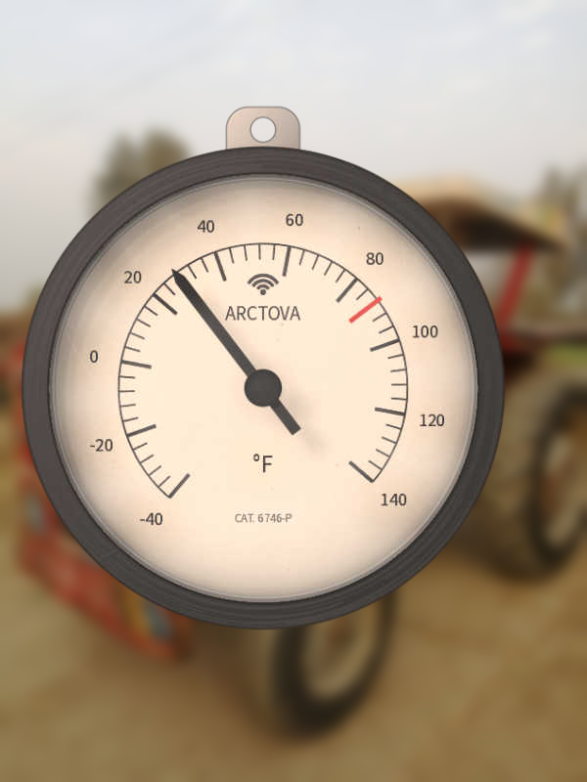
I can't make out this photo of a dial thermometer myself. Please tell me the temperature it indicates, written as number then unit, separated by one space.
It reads 28 °F
